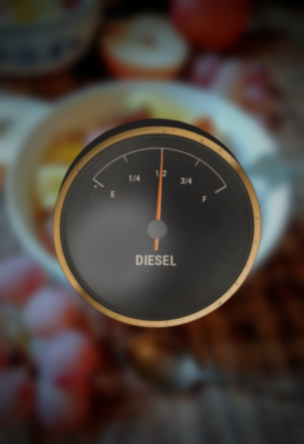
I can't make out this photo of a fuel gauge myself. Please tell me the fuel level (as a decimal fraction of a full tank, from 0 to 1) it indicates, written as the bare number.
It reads 0.5
